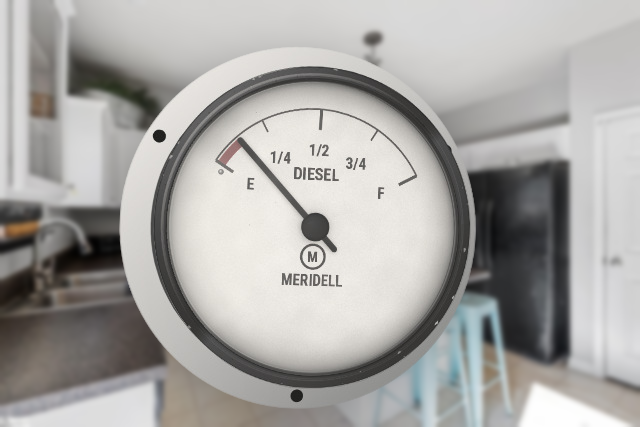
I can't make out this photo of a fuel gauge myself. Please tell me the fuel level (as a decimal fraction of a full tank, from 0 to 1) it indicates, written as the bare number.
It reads 0.125
